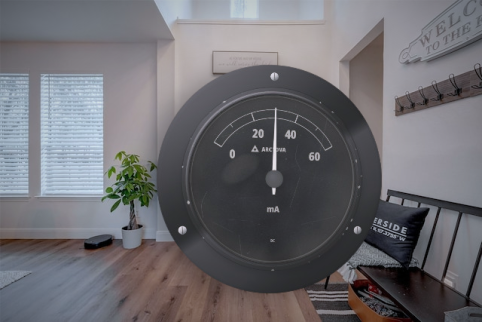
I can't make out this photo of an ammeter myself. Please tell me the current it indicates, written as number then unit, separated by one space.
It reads 30 mA
